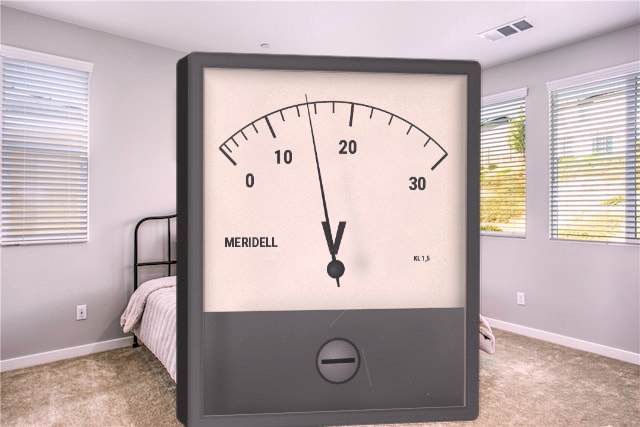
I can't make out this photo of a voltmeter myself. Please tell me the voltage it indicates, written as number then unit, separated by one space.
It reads 15 V
